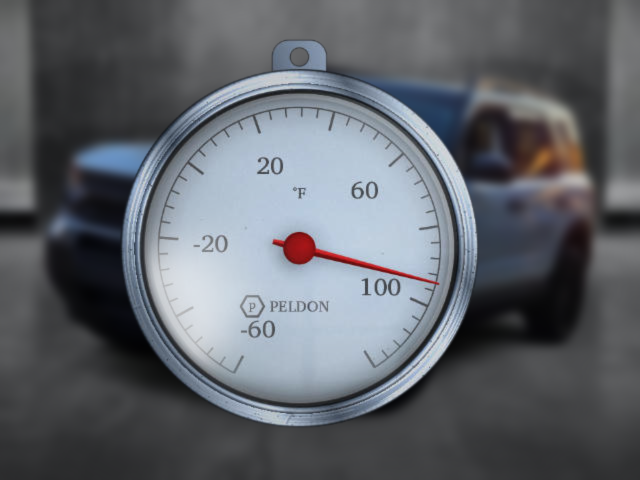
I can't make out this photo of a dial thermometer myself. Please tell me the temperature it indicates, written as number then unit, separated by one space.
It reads 94 °F
